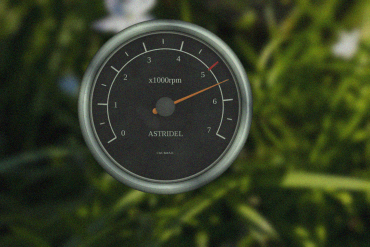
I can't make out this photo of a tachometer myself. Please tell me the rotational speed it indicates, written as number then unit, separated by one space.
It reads 5500 rpm
